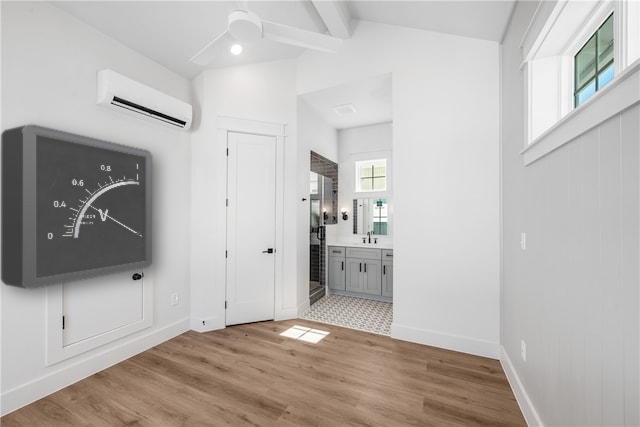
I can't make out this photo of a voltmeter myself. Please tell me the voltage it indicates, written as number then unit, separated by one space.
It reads 0.5 V
